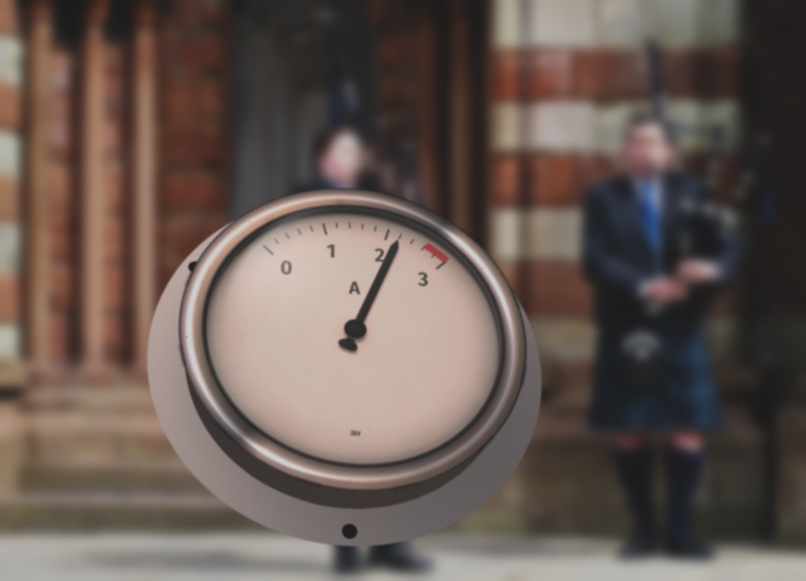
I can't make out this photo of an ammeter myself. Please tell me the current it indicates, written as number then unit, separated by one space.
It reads 2.2 A
